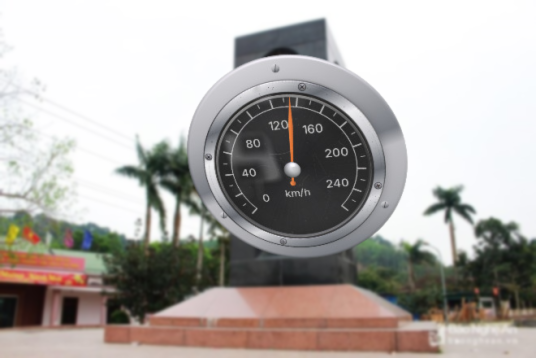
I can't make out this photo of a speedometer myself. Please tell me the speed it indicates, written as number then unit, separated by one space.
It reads 135 km/h
